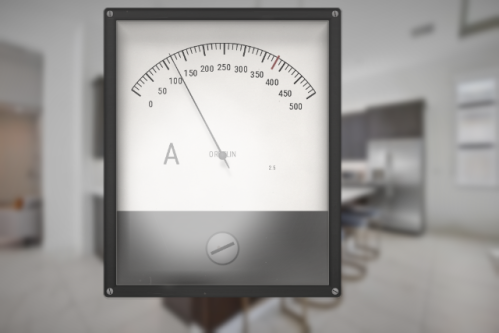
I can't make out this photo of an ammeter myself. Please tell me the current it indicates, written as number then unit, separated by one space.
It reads 120 A
